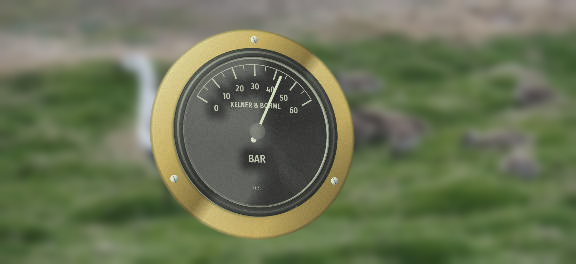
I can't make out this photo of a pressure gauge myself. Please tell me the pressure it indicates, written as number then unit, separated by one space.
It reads 42.5 bar
